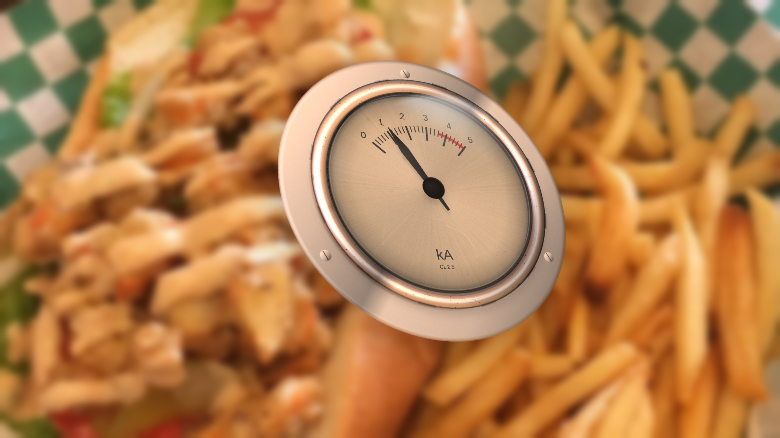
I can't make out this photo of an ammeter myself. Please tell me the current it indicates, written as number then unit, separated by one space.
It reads 1 kA
